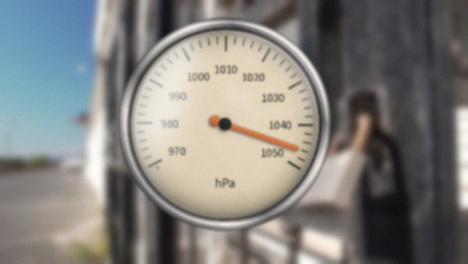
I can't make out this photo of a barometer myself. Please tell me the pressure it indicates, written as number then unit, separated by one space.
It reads 1046 hPa
